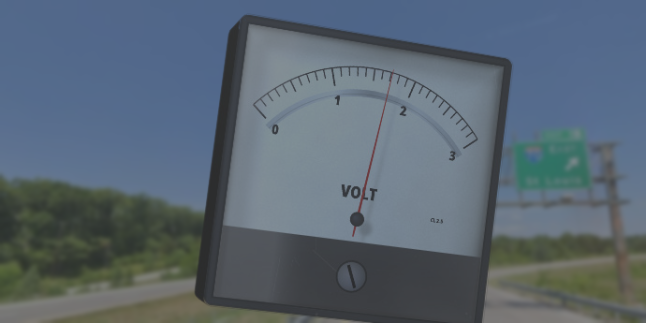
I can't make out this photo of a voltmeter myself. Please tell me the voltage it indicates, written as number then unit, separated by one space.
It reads 1.7 V
